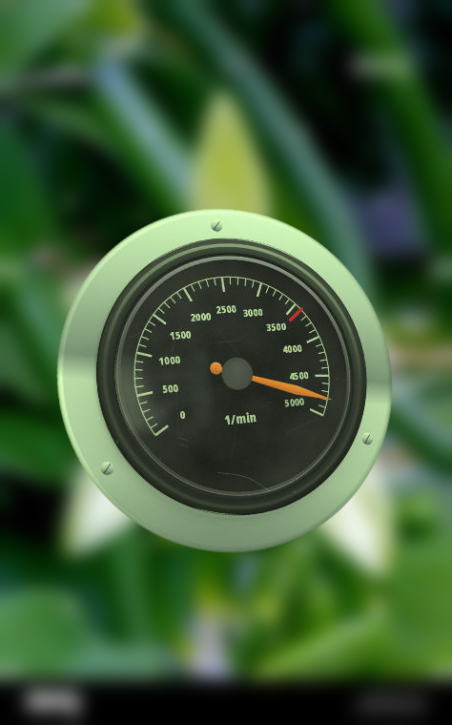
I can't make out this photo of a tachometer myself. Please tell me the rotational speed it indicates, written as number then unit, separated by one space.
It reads 4800 rpm
